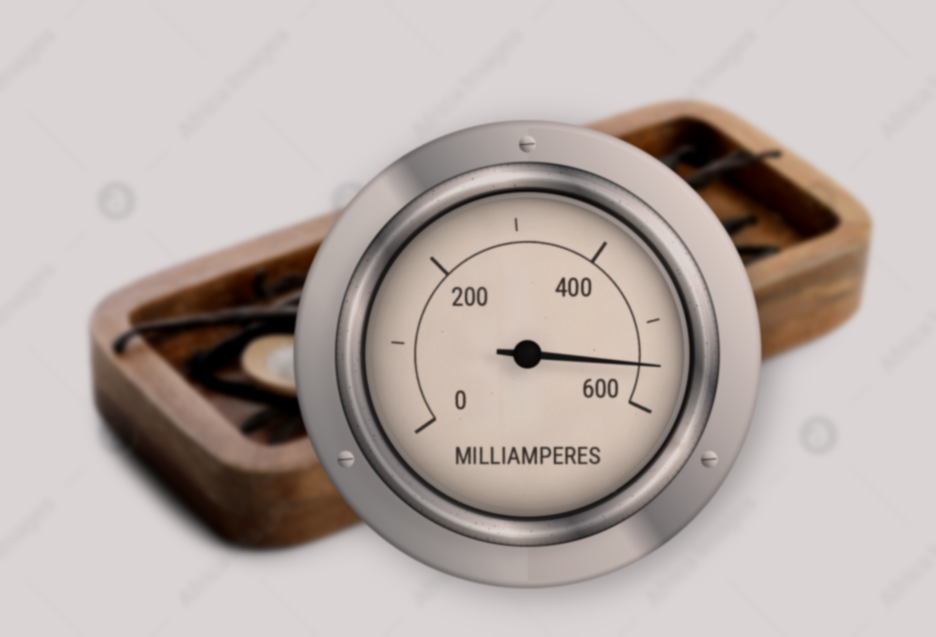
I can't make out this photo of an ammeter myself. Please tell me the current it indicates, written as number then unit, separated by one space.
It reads 550 mA
